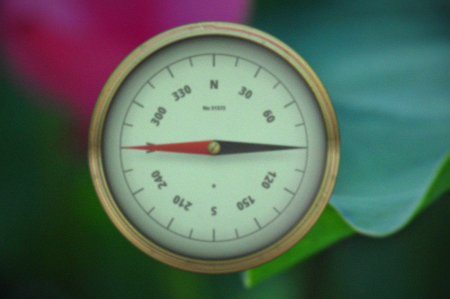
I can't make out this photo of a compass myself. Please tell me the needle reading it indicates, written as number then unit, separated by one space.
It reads 270 °
